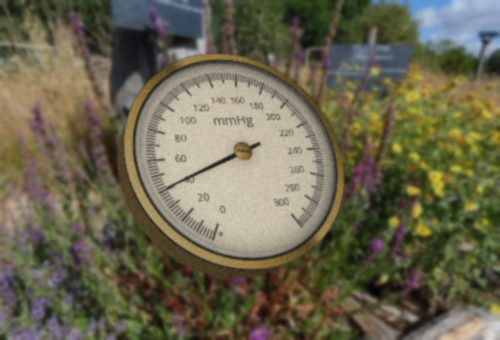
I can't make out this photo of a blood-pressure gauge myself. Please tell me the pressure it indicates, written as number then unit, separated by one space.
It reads 40 mmHg
